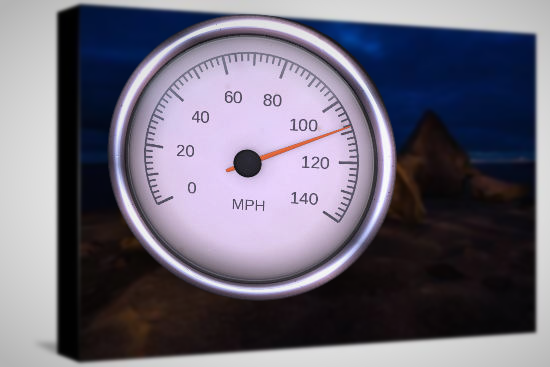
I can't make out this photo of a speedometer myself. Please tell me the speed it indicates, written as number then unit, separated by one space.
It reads 108 mph
